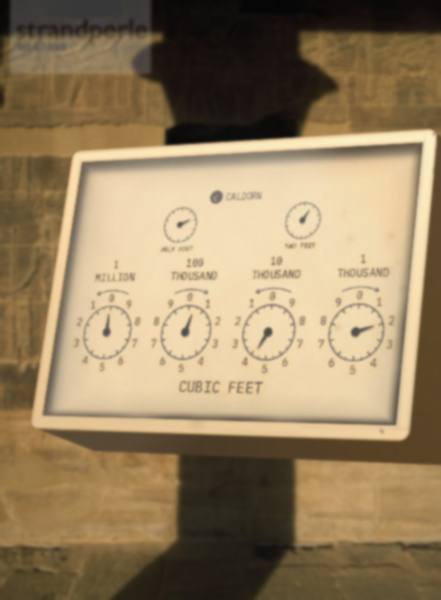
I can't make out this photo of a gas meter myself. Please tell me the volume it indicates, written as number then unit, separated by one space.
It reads 4200 ft³
